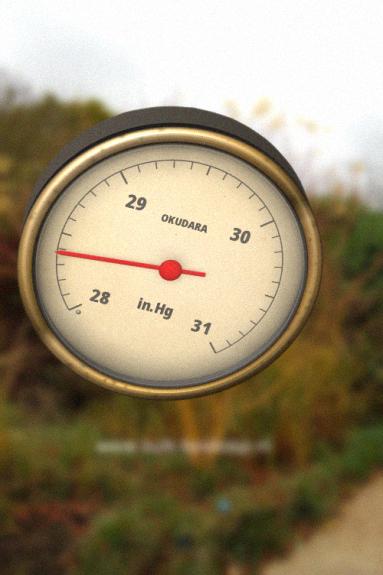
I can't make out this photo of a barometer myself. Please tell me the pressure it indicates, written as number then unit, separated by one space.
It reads 28.4 inHg
